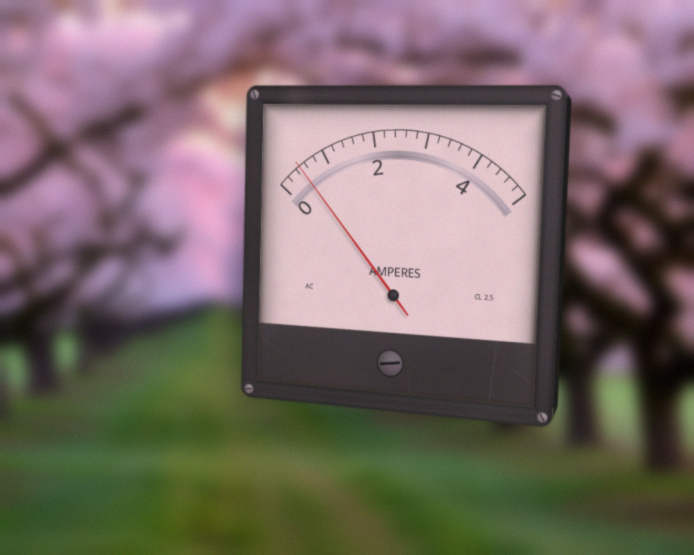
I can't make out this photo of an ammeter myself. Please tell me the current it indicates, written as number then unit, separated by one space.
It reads 0.5 A
